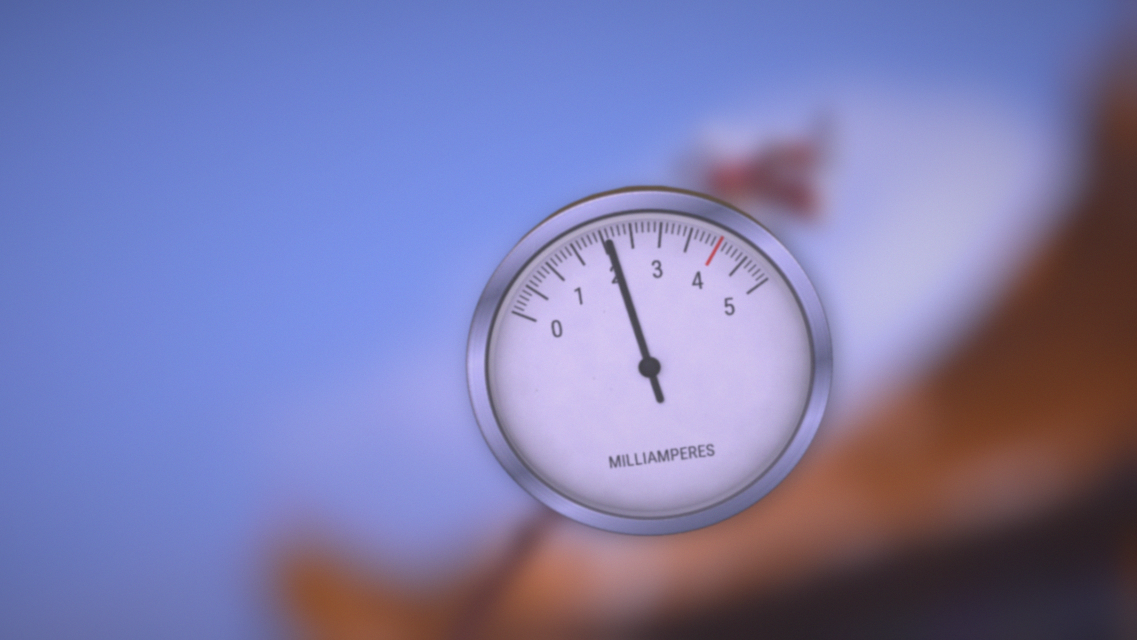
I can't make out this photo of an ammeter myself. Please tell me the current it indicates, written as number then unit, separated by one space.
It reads 2.1 mA
